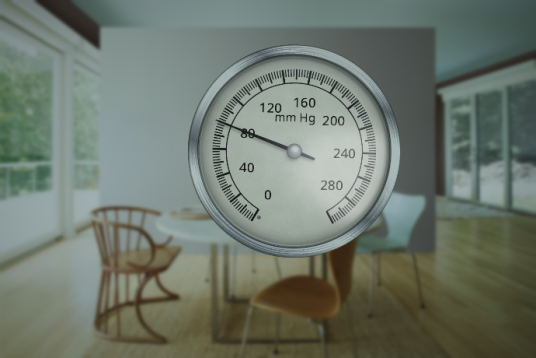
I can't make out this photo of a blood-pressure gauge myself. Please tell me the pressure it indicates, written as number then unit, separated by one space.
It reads 80 mmHg
